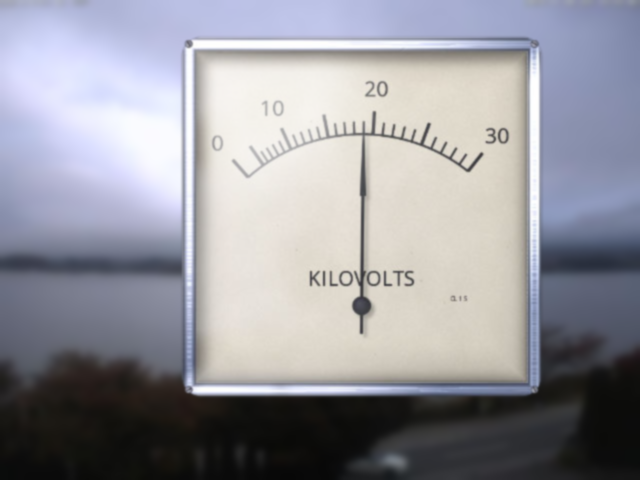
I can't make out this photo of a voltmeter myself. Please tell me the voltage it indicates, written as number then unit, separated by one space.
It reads 19 kV
